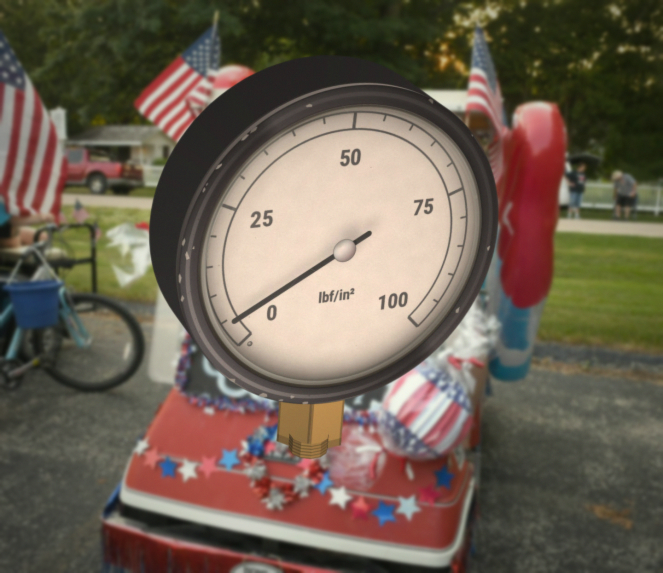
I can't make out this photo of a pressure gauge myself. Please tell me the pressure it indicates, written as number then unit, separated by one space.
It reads 5 psi
